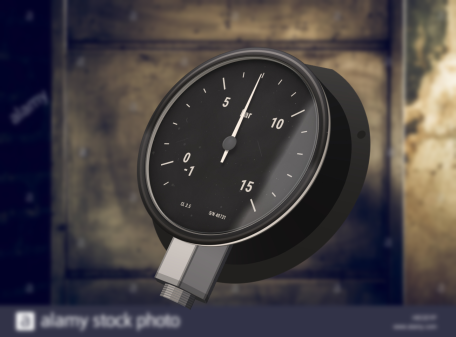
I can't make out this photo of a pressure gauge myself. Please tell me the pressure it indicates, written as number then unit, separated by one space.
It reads 7 bar
